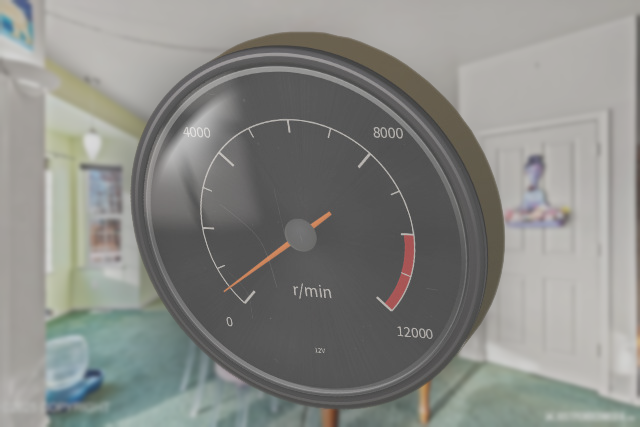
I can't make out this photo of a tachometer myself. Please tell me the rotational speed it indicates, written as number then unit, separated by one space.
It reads 500 rpm
